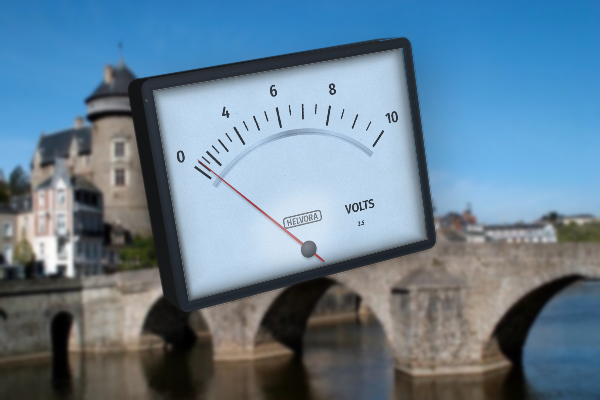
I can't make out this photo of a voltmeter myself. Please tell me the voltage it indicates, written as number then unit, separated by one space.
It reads 1 V
